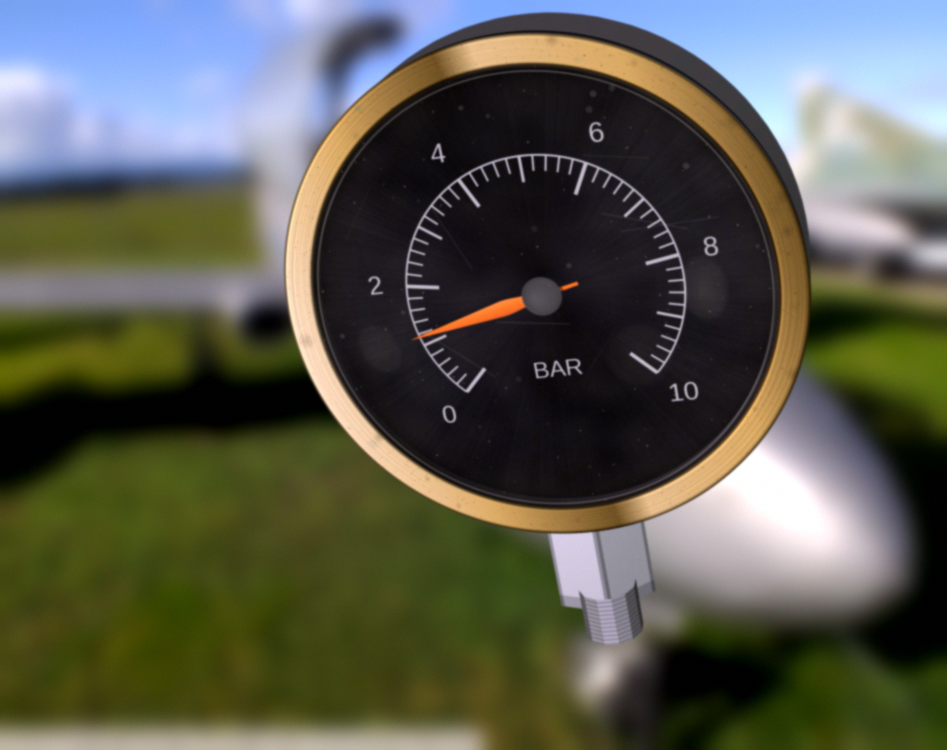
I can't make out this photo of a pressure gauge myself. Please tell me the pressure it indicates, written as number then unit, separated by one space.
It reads 1.2 bar
